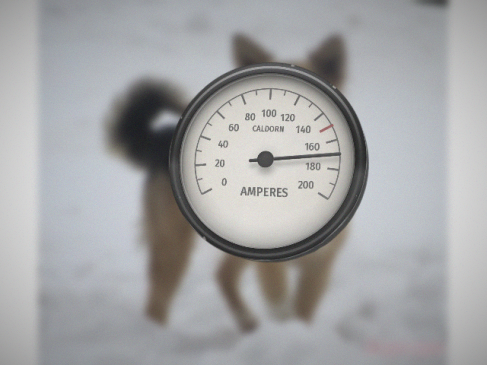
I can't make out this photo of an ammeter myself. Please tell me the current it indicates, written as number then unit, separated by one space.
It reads 170 A
